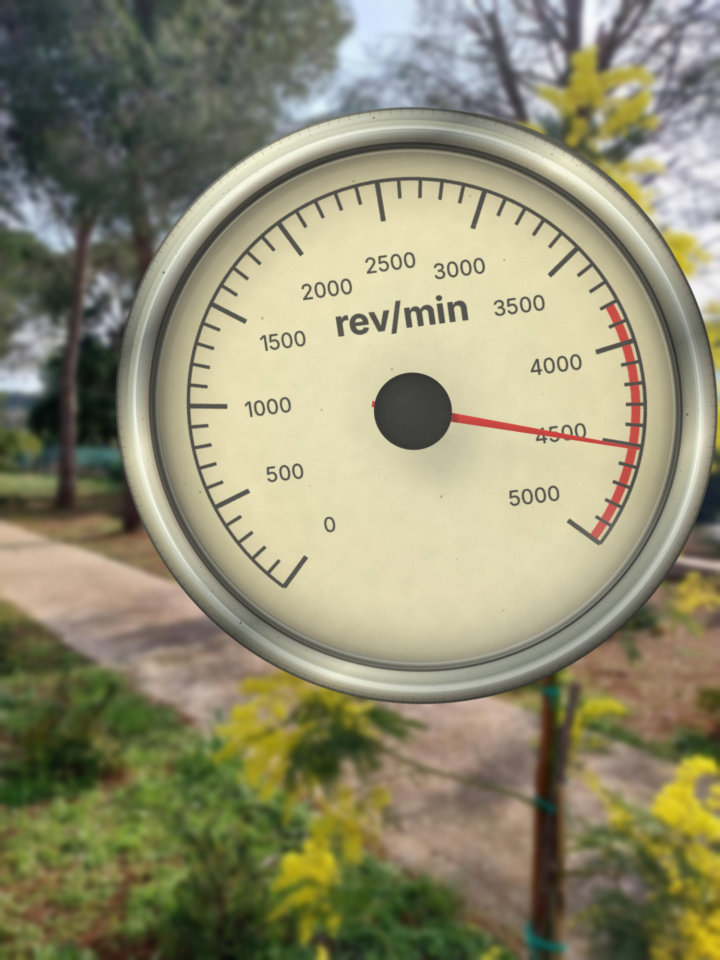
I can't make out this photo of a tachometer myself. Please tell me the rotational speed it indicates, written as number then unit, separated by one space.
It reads 4500 rpm
